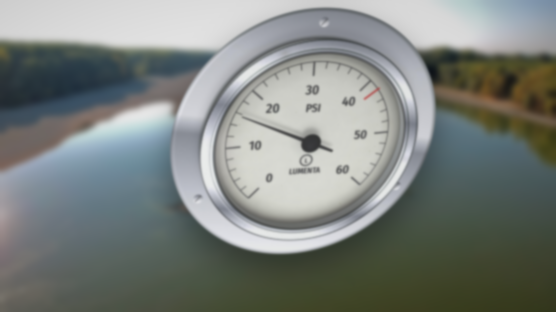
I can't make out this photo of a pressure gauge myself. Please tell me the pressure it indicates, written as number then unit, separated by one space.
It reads 16 psi
